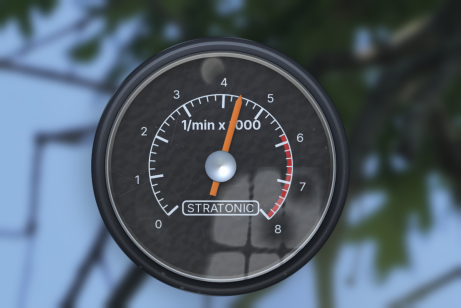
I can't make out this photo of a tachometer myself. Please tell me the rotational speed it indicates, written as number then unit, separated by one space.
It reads 4400 rpm
